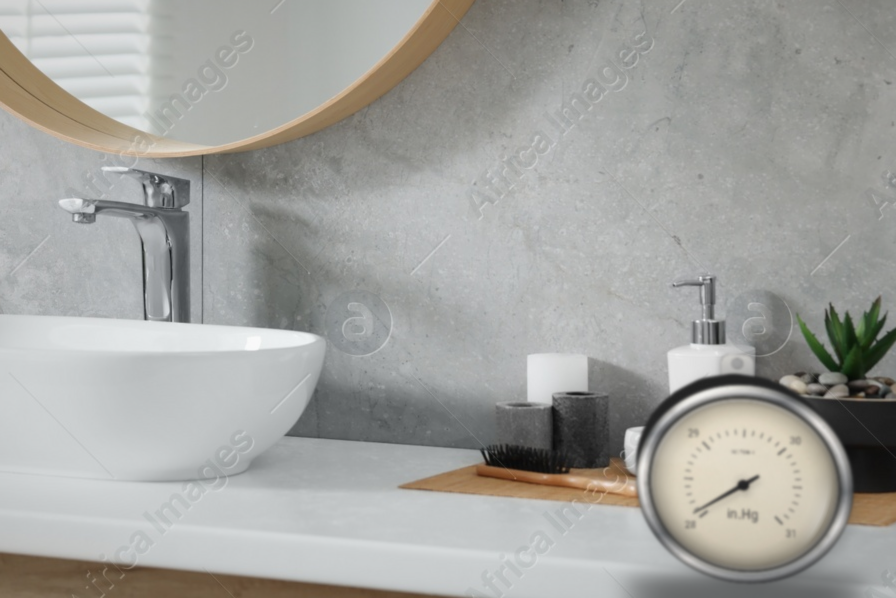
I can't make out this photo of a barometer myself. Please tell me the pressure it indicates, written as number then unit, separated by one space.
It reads 28.1 inHg
